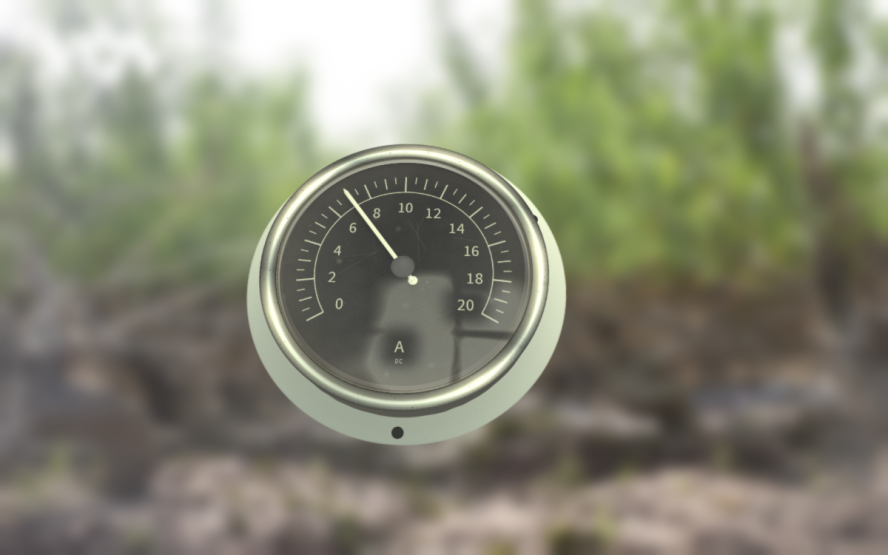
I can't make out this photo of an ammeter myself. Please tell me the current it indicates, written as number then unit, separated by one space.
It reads 7 A
